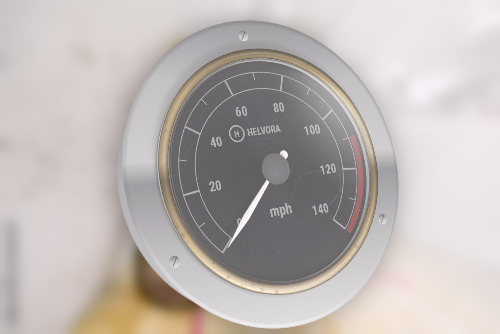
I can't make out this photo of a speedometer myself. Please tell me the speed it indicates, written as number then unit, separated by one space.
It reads 0 mph
